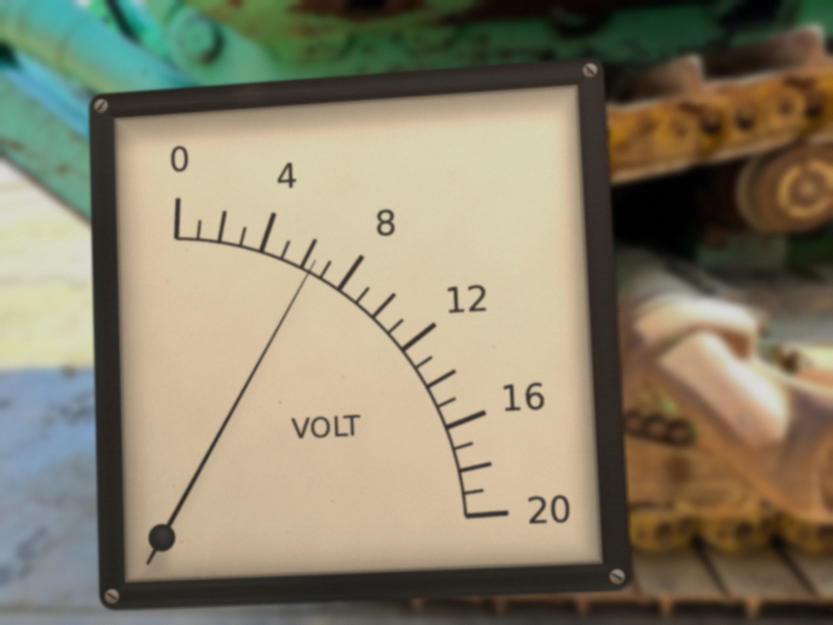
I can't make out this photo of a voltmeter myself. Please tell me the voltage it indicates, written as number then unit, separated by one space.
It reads 6.5 V
